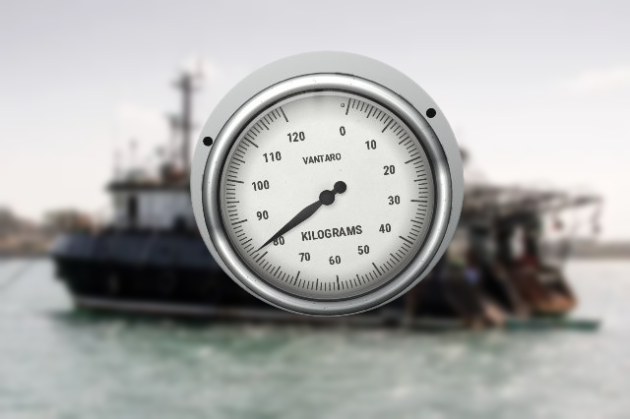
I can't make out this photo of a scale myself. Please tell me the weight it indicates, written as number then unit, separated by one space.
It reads 82 kg
